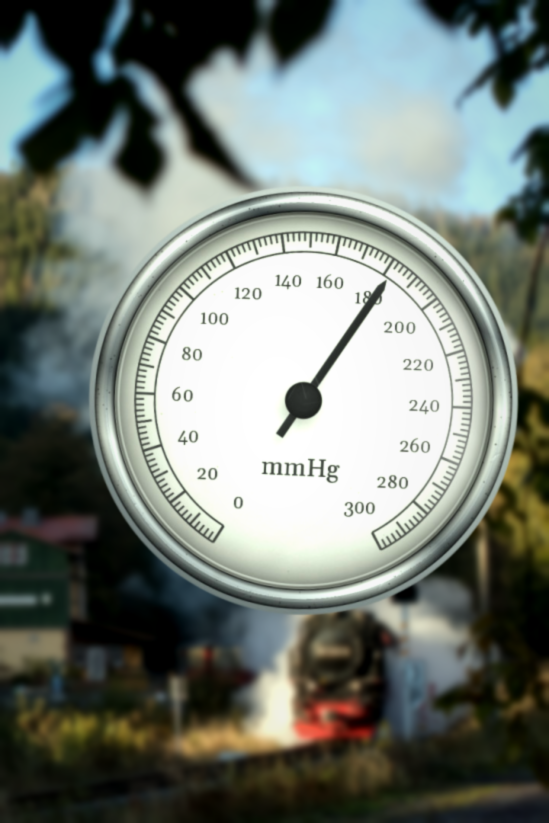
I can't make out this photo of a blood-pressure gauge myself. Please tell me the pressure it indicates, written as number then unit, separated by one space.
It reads 182 mmHg
